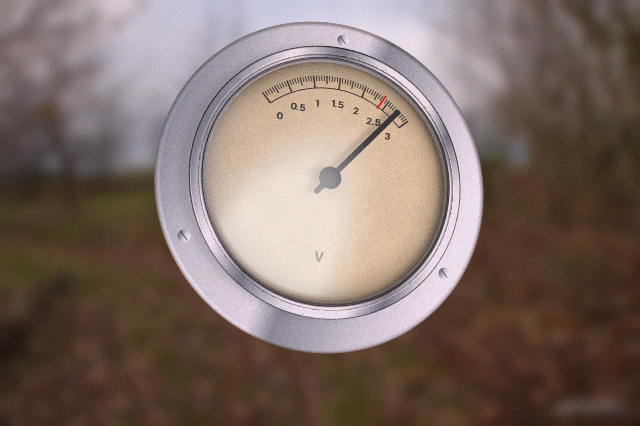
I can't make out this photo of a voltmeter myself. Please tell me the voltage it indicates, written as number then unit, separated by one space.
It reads 2.75 V
